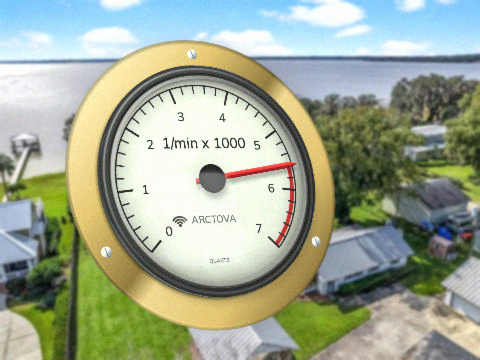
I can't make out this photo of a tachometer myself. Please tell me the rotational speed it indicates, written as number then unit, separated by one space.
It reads 5600 rpm
